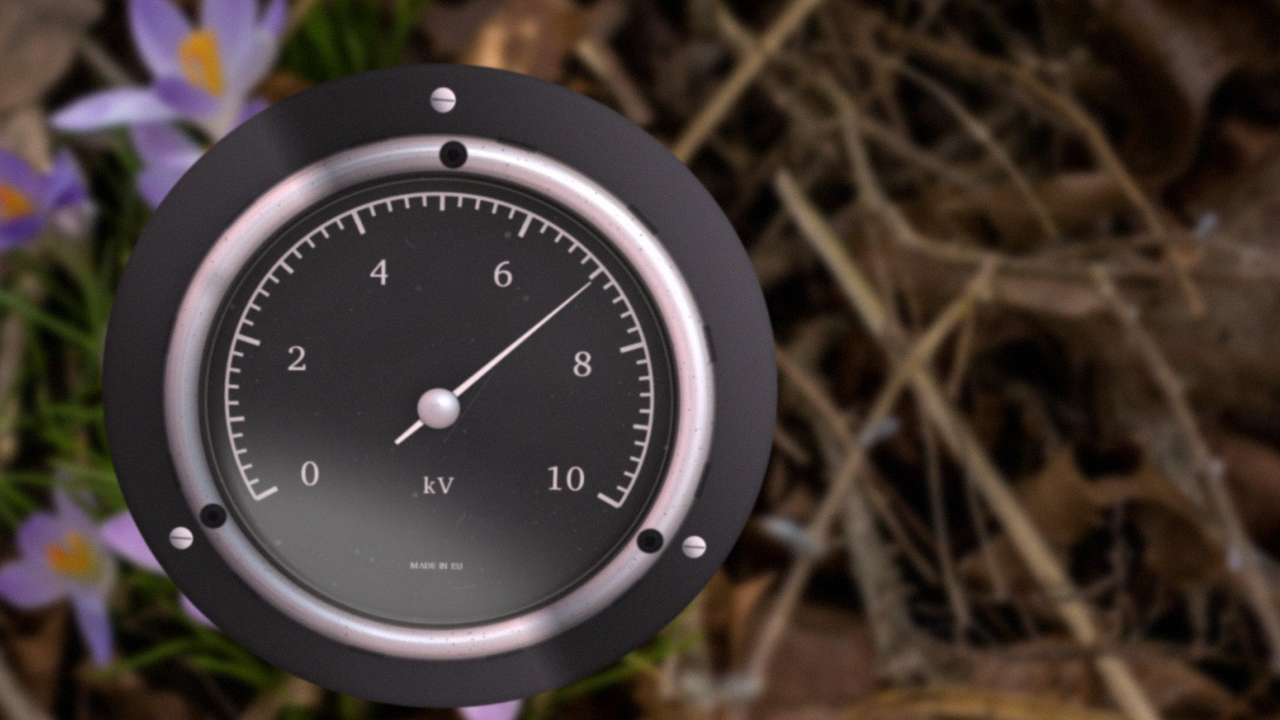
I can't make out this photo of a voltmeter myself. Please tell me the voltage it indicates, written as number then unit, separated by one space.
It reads 7 kV
